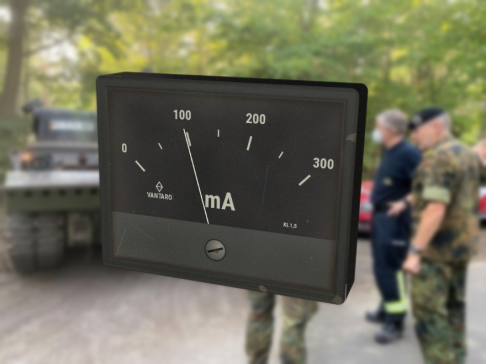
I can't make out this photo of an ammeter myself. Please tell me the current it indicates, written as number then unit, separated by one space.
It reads 100 mA
